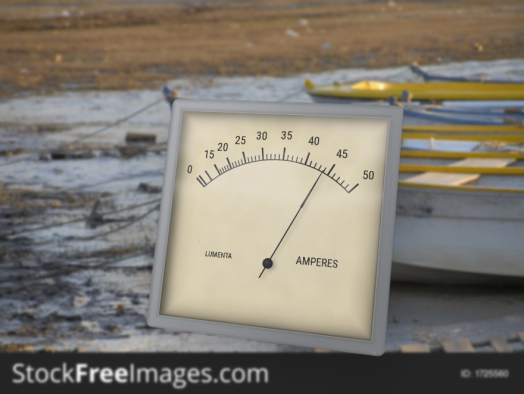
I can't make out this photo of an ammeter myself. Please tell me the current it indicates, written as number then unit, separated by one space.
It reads 44 A
